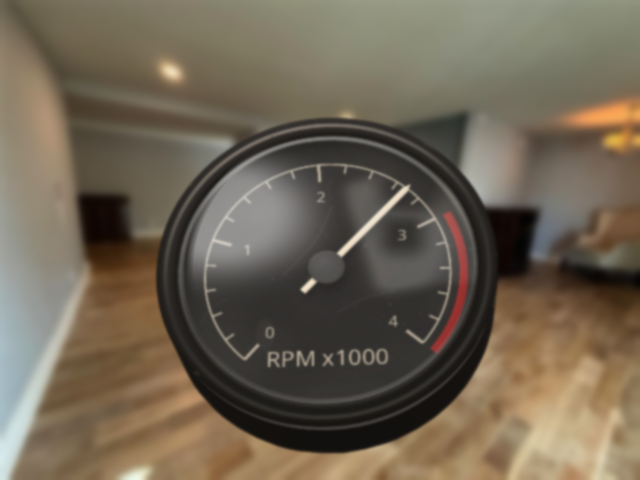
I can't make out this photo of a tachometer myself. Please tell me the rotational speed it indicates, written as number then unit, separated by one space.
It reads 2700 rpm
